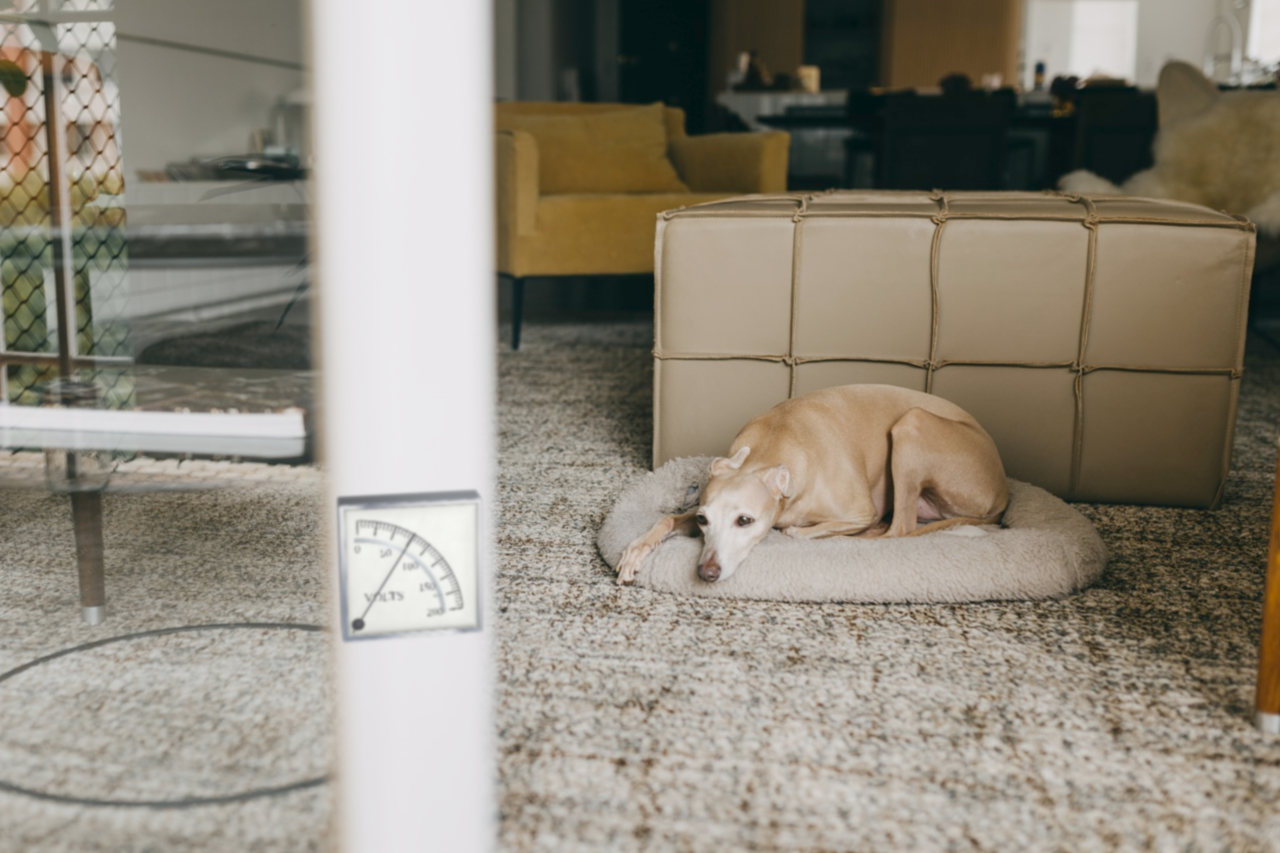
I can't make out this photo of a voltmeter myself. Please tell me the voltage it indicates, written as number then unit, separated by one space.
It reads 75 V
